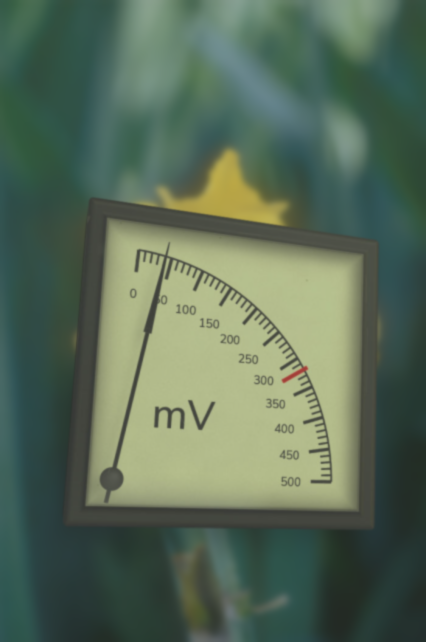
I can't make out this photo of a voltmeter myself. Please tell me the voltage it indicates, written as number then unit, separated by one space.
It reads 40 mV
